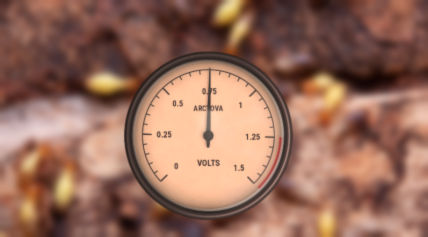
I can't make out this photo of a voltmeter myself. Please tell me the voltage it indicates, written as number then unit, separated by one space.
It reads 0.75 V
